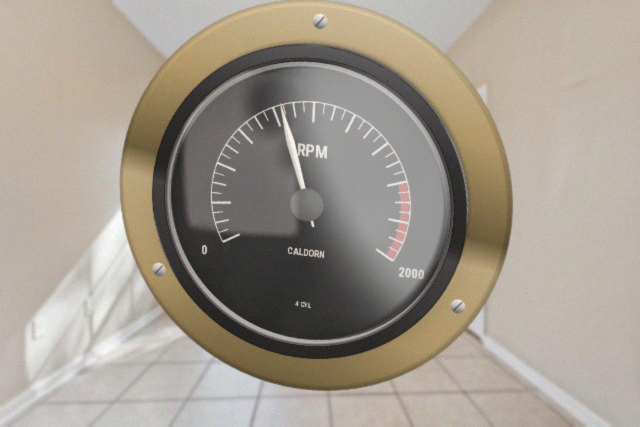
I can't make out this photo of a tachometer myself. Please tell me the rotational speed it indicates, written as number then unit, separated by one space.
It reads 850 rpm
